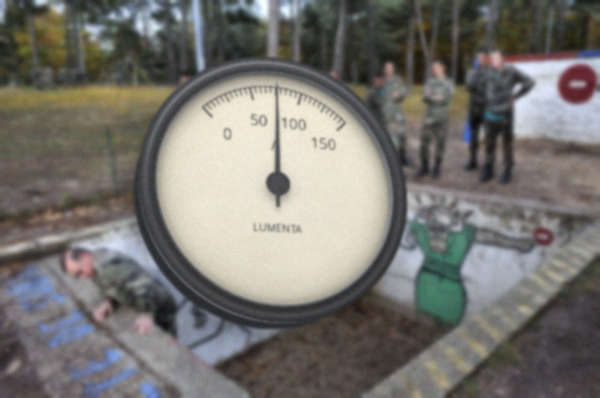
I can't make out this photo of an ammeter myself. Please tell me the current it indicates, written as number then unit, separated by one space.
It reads 75 A
